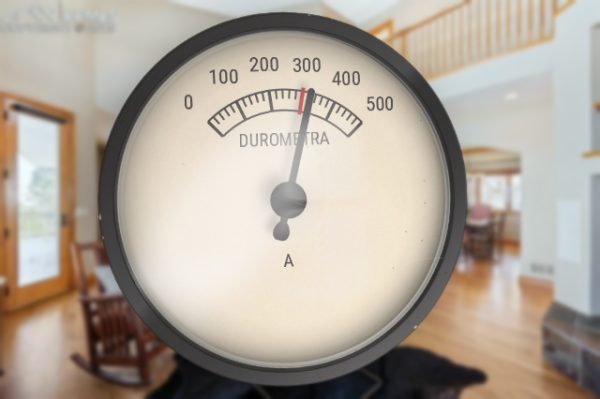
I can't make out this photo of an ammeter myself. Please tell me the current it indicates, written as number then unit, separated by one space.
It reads 320 A
